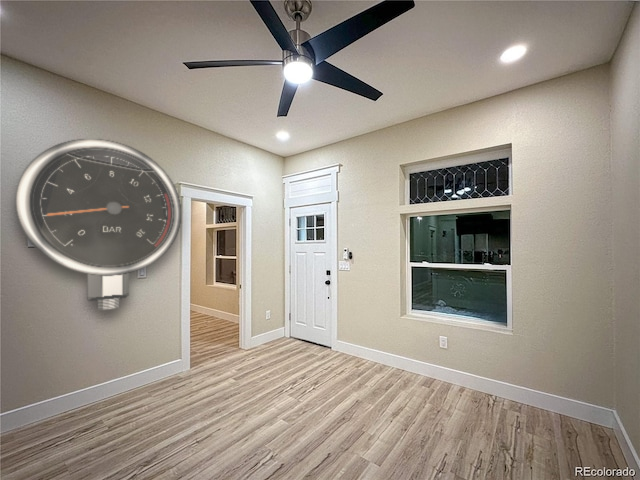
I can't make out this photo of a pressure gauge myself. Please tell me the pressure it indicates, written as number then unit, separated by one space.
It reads 2 bar
